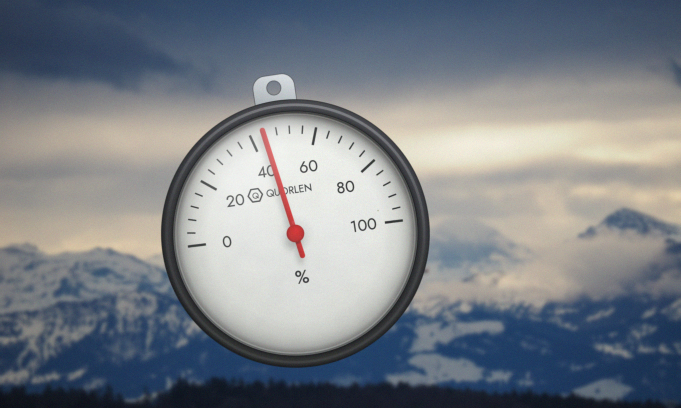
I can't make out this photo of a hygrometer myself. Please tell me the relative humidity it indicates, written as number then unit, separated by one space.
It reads 44 %
